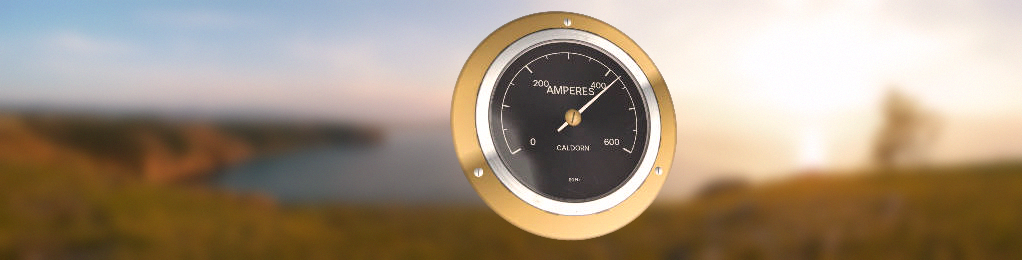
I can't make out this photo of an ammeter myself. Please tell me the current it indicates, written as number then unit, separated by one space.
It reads 425 A
